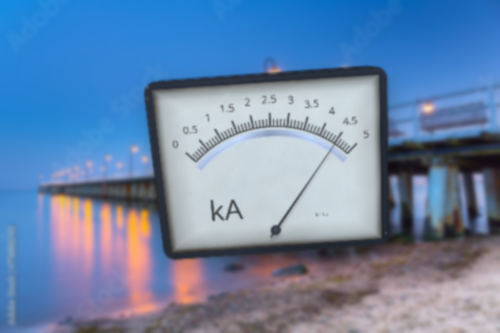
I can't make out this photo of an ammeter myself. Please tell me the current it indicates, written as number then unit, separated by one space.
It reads 4.5 kA
